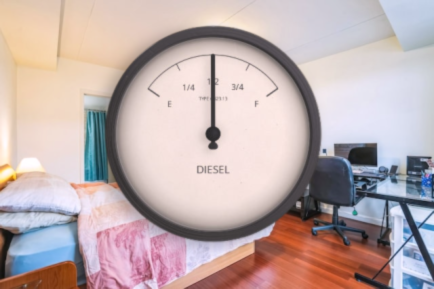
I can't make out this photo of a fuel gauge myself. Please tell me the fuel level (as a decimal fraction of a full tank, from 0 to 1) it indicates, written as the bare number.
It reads 0.5
